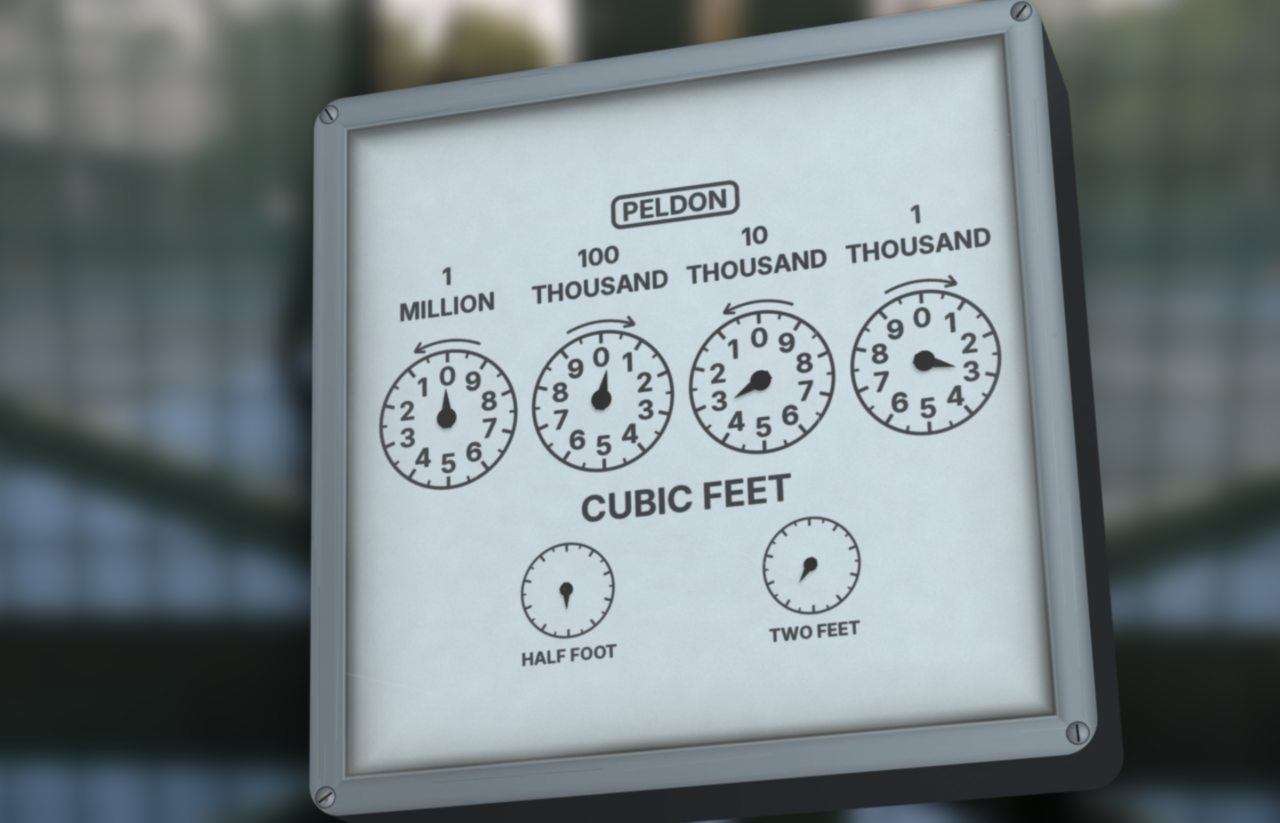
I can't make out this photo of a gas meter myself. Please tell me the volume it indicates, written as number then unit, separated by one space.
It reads 3300 ft³
